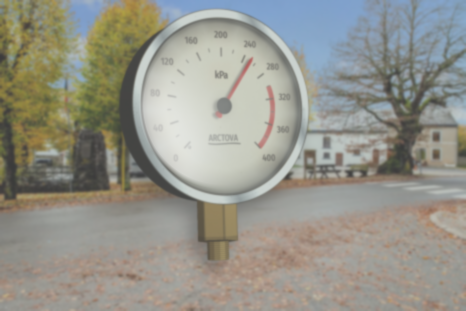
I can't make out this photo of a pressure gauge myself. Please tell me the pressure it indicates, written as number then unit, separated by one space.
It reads 250 kPa
